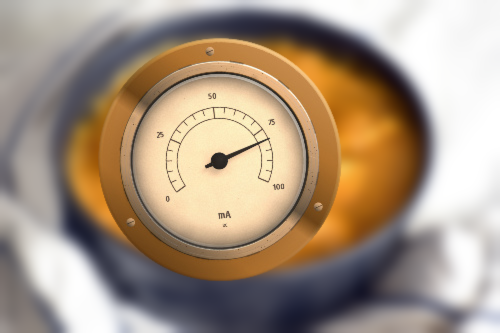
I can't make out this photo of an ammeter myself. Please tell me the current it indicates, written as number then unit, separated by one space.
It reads 80 mA
